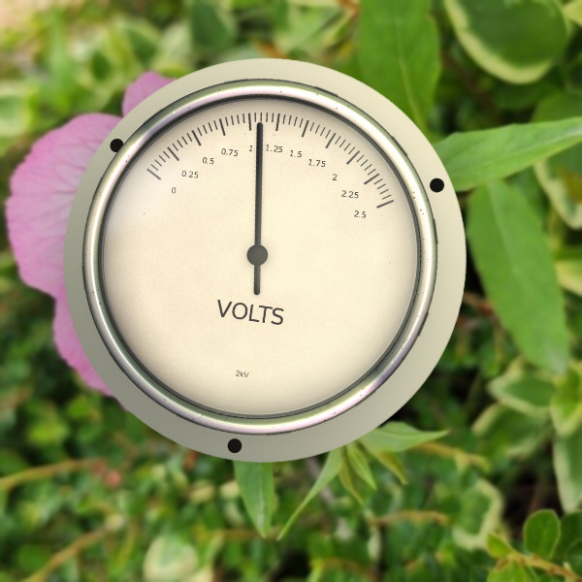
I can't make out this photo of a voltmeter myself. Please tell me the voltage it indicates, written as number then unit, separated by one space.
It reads 1.1 V
